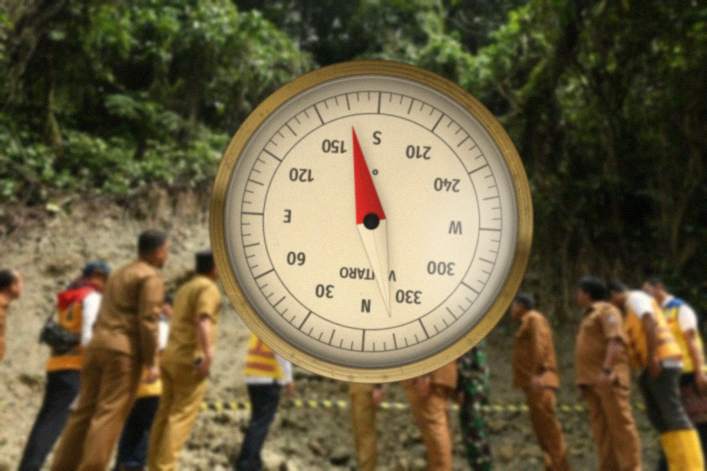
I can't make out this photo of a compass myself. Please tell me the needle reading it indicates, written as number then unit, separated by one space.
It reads 165 °
